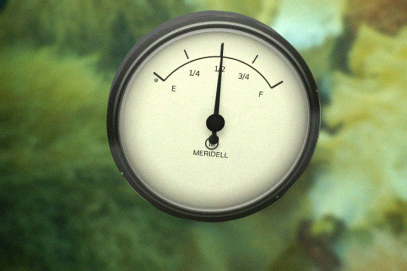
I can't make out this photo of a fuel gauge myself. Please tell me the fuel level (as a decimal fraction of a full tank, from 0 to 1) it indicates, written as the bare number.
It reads 0.5
